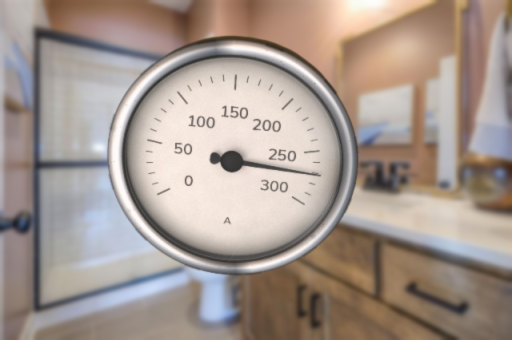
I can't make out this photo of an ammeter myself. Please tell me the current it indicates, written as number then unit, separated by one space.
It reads 270 A
